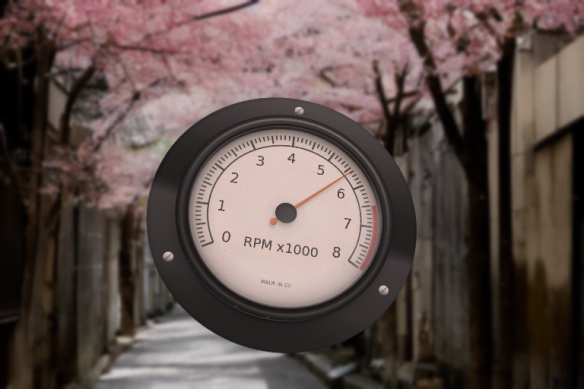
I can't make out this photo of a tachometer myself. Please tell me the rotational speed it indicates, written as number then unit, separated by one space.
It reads 5600 rpm
